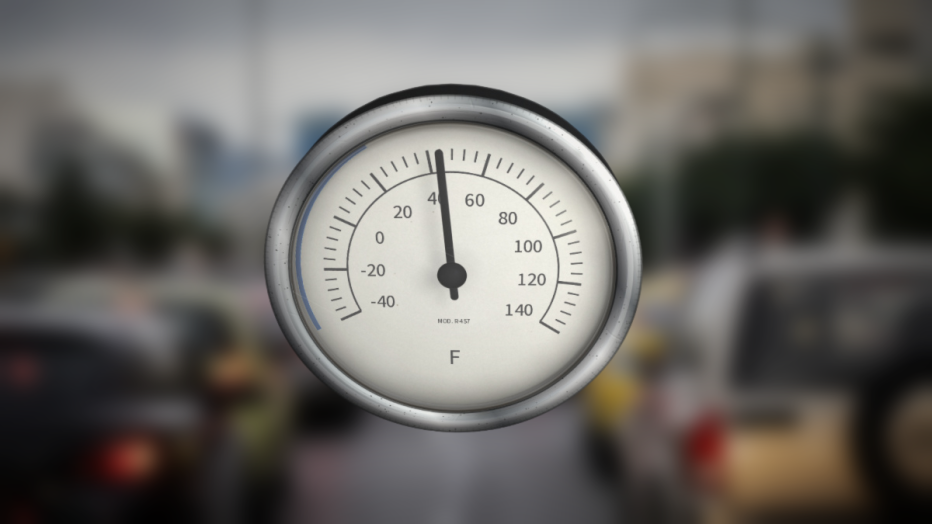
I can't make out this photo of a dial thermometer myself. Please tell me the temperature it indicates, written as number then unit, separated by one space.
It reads 44 °F
